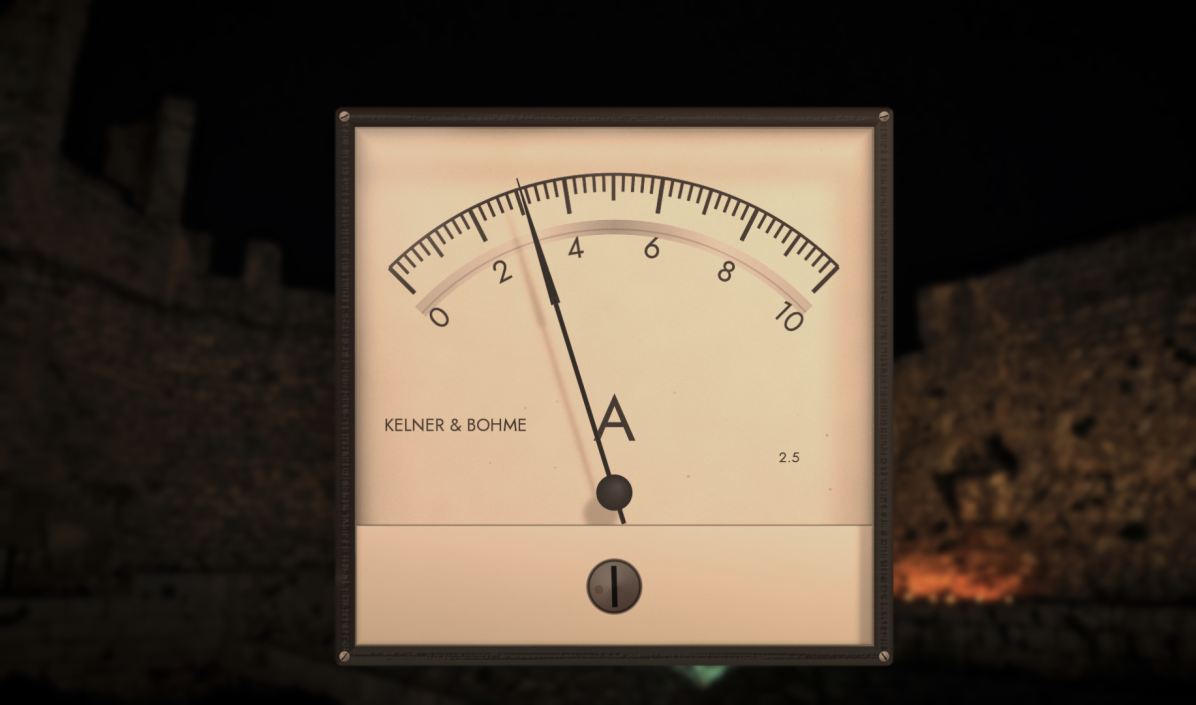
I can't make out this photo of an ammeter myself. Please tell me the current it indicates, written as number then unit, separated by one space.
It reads 3.1 A
